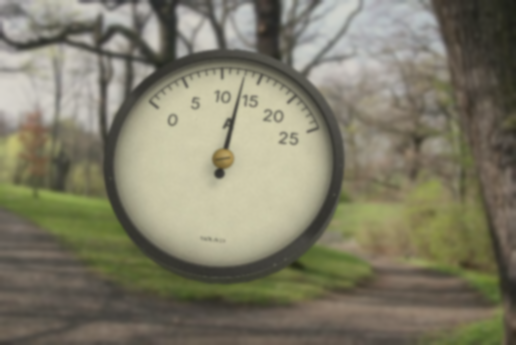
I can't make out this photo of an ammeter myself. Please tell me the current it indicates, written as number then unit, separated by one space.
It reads 13 A
